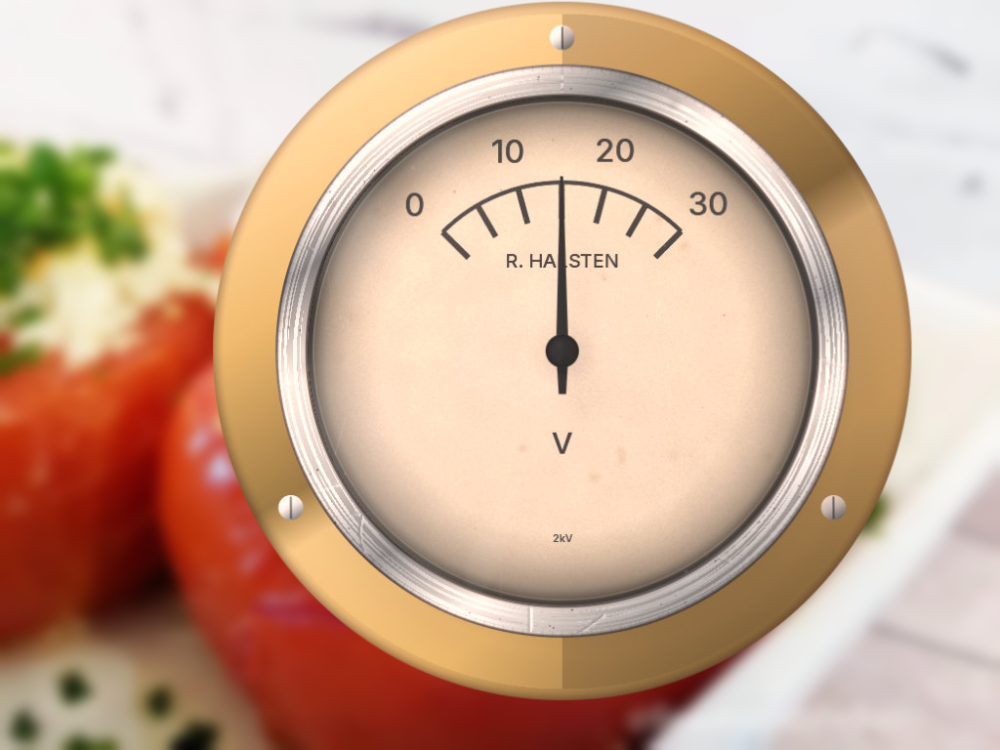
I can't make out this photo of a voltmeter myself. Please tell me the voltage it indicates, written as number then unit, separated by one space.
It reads 15 V
